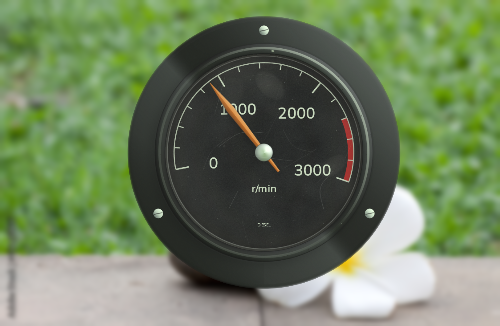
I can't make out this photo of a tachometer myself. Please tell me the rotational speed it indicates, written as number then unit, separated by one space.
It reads 900 rpm
